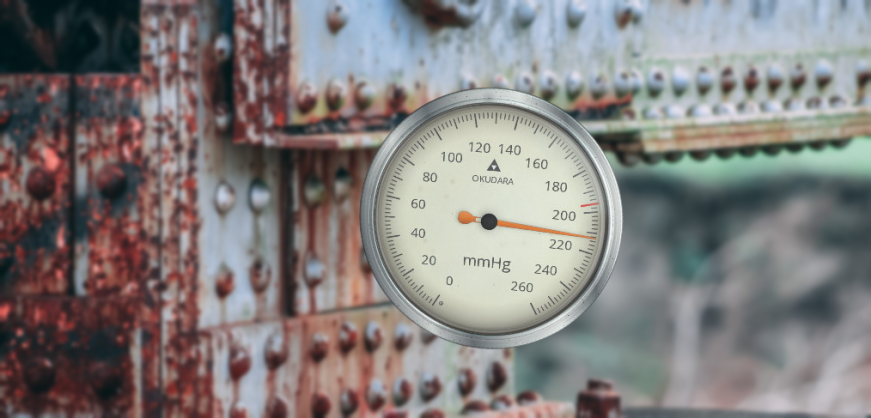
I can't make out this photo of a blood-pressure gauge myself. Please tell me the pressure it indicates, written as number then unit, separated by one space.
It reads 212 mmHg
